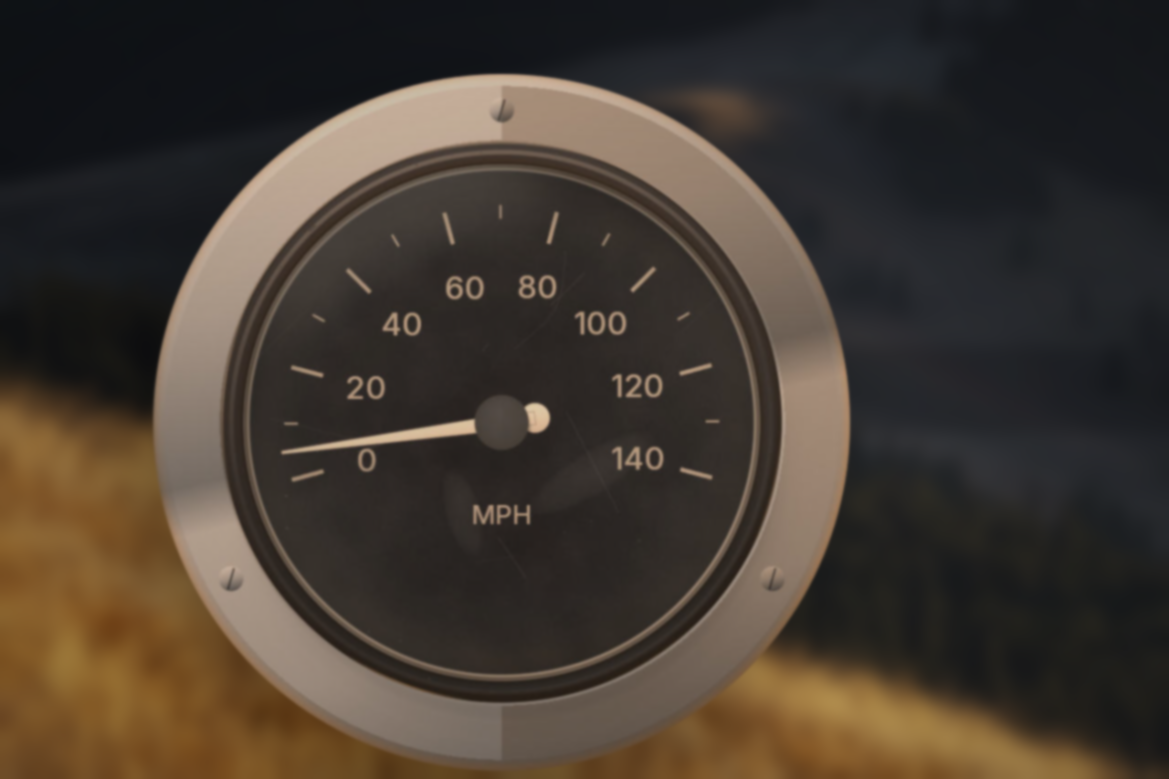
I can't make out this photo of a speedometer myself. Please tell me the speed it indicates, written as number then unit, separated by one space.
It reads 5 mph
